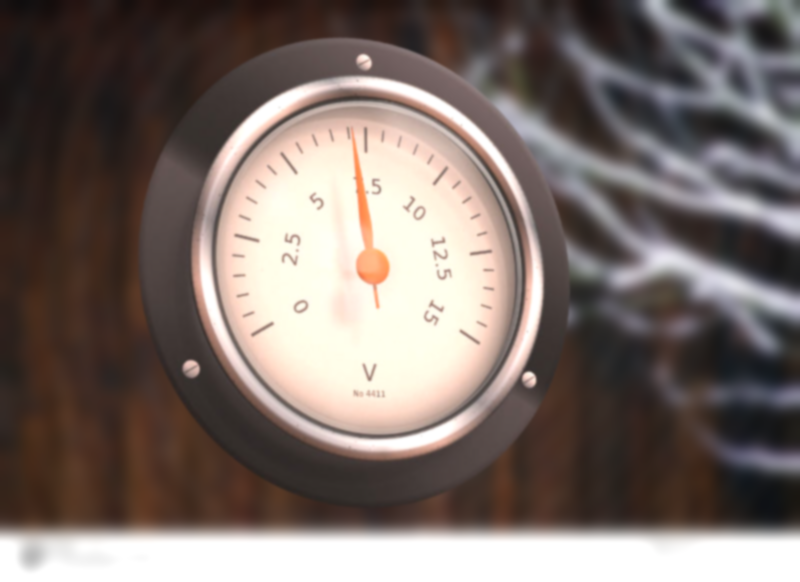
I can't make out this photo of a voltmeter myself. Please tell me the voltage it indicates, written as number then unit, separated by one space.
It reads 7 V
